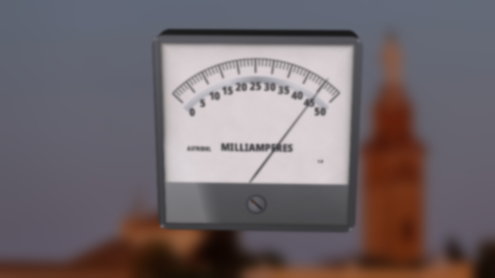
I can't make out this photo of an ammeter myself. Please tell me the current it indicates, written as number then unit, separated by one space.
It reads 45 mA
